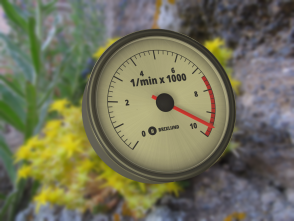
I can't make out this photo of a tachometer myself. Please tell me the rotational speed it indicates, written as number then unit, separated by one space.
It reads 9600 rpm
